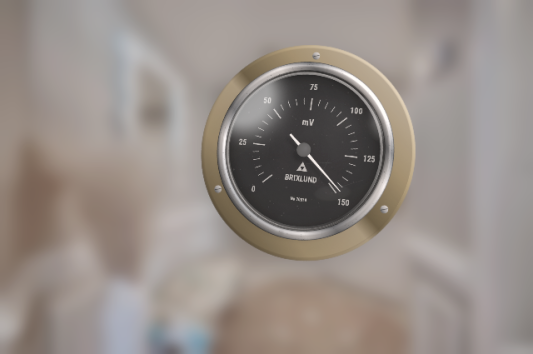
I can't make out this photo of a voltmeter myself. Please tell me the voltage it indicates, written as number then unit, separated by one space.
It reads 147.5 mV
